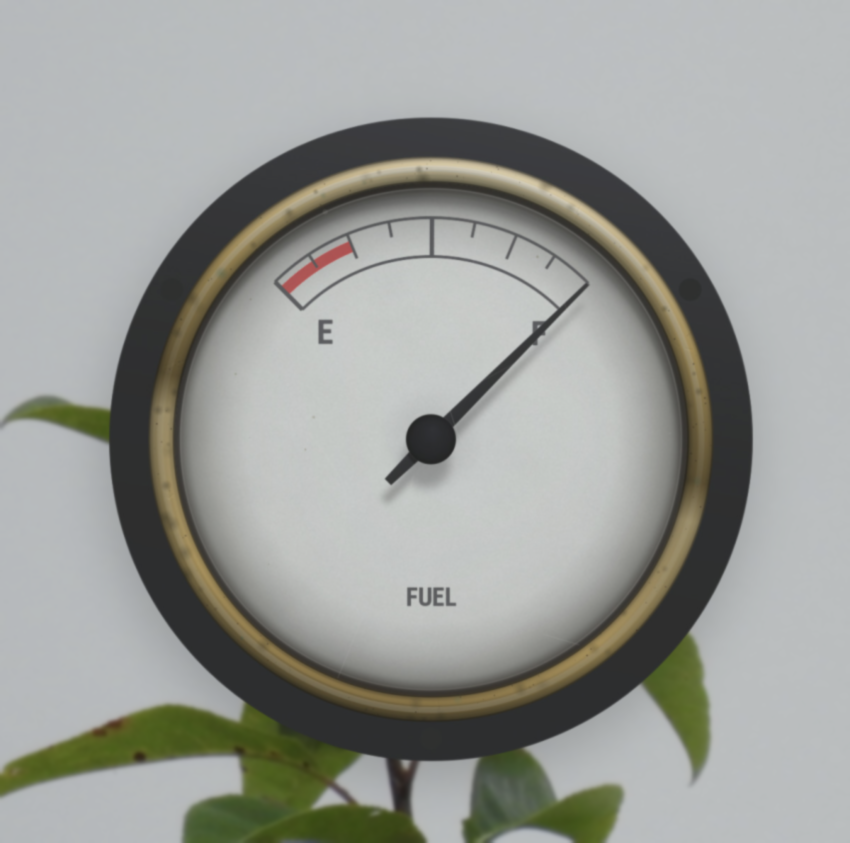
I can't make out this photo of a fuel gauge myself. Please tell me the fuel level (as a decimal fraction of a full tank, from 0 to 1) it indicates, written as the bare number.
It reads 1
